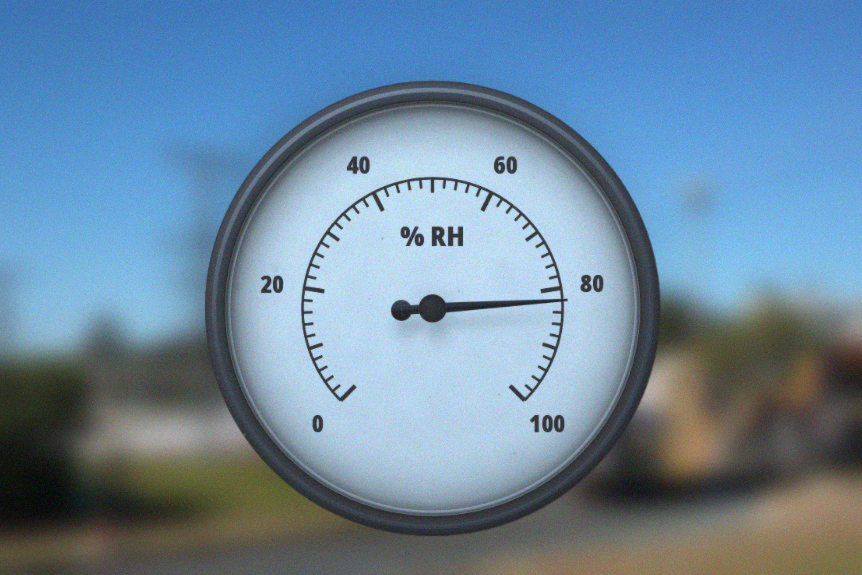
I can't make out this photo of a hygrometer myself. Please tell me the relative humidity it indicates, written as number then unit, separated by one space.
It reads 82 %
